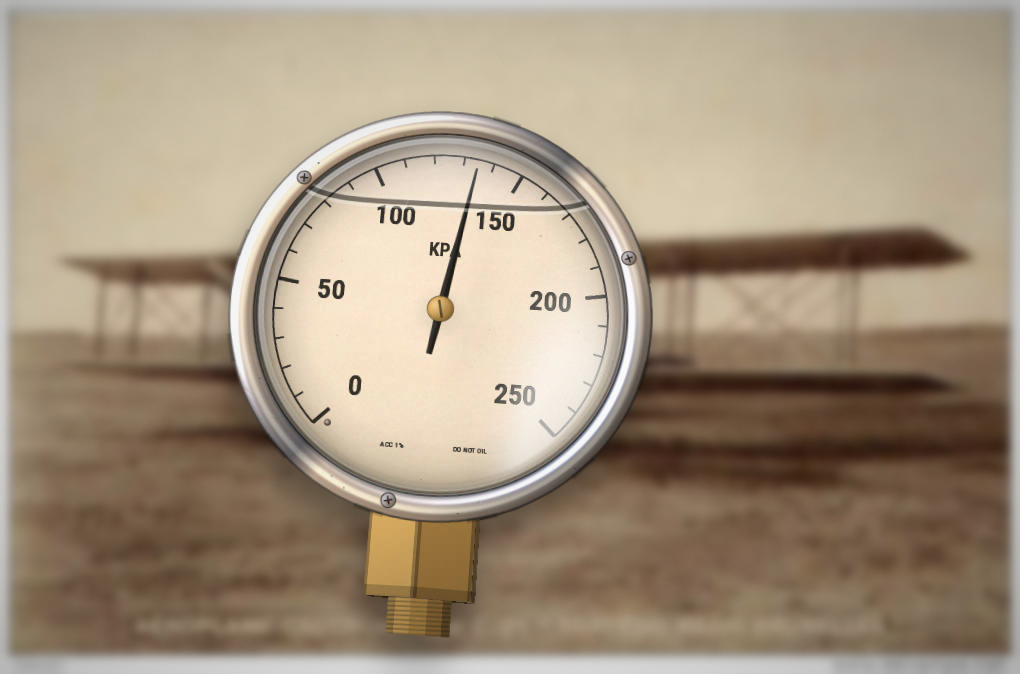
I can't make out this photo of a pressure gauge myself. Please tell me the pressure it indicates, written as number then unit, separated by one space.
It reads 135 kPa
